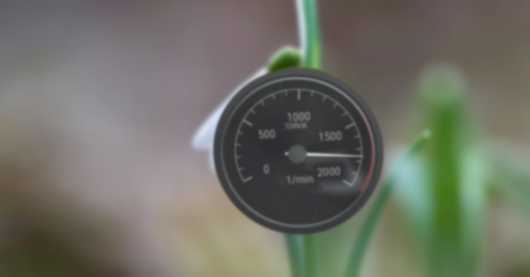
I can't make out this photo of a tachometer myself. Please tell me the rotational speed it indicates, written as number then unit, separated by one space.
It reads 1750 rpm
